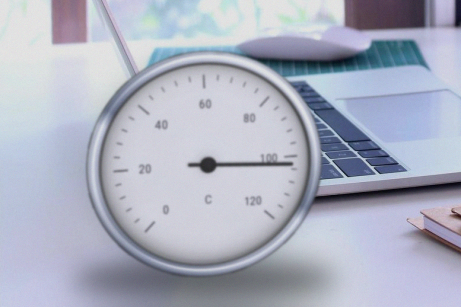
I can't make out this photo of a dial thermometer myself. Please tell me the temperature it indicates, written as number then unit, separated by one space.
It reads 102 °C
